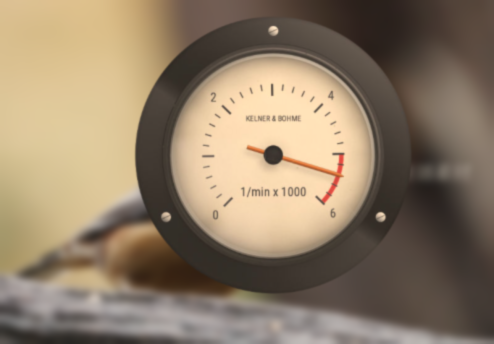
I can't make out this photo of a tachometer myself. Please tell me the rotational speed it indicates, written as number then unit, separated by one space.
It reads 5400 rpm
